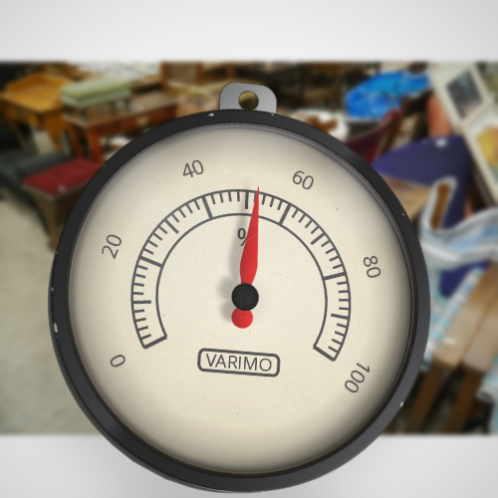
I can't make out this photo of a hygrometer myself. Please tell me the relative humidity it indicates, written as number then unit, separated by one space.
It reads 52 %
